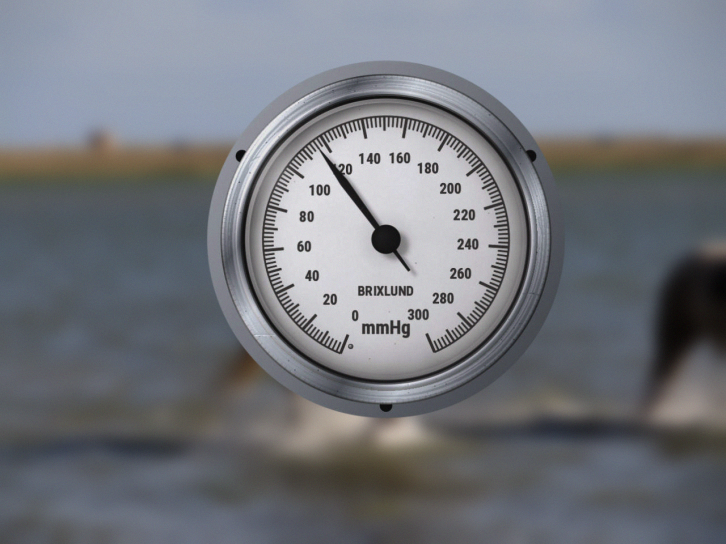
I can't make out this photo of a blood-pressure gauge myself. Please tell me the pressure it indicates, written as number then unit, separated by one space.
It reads 116 mmHg
